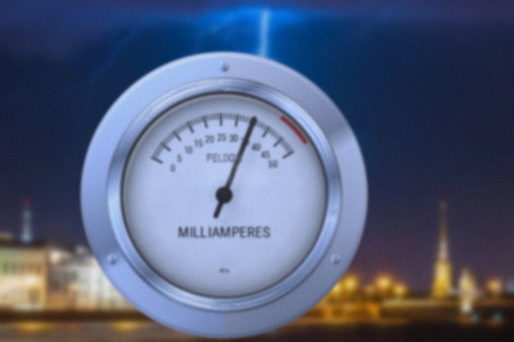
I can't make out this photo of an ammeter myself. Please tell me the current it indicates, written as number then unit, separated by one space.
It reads 35 mA
